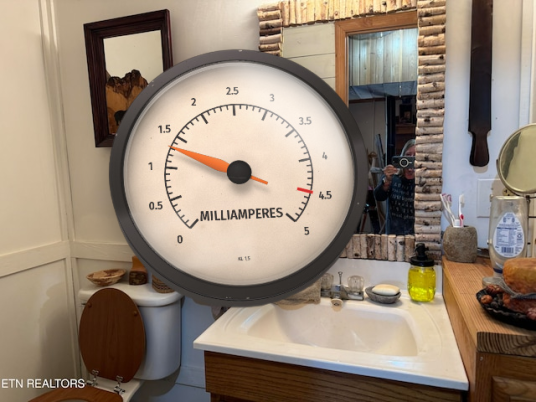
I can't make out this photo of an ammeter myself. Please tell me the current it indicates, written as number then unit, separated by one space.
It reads 1.3 mA
